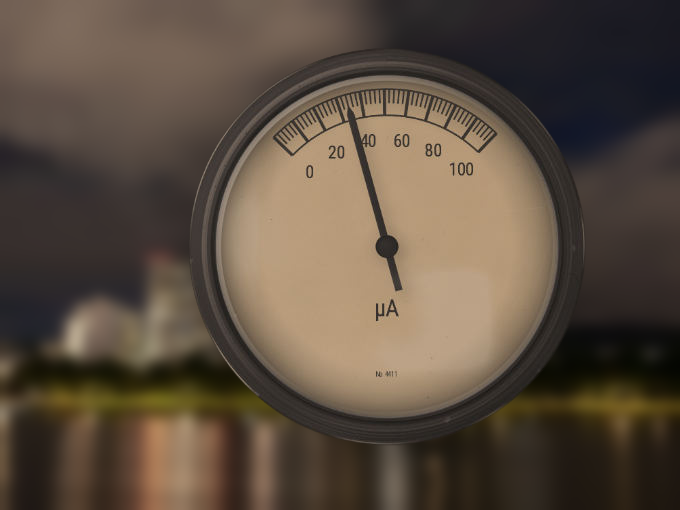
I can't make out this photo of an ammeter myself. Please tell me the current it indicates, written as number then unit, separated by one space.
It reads 34 µA
